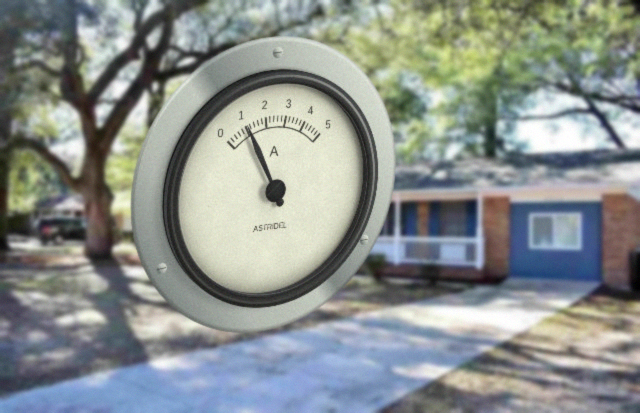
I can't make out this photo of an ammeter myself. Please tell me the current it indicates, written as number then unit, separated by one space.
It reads 1 A
